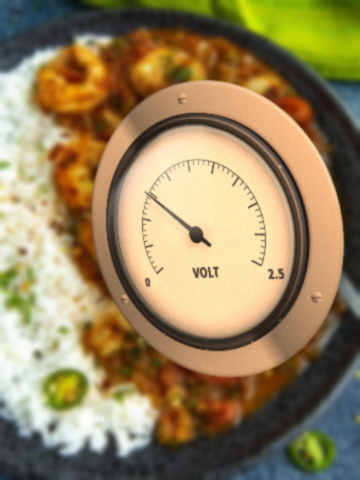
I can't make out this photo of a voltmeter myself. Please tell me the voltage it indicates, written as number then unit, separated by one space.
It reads 0.75 V
